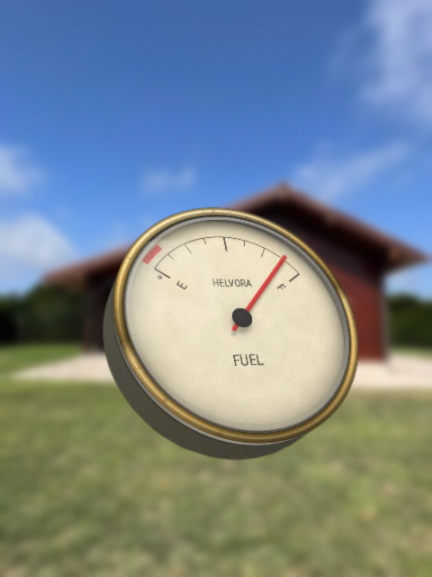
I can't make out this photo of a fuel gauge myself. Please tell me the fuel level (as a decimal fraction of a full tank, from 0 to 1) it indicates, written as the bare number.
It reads 0.875
